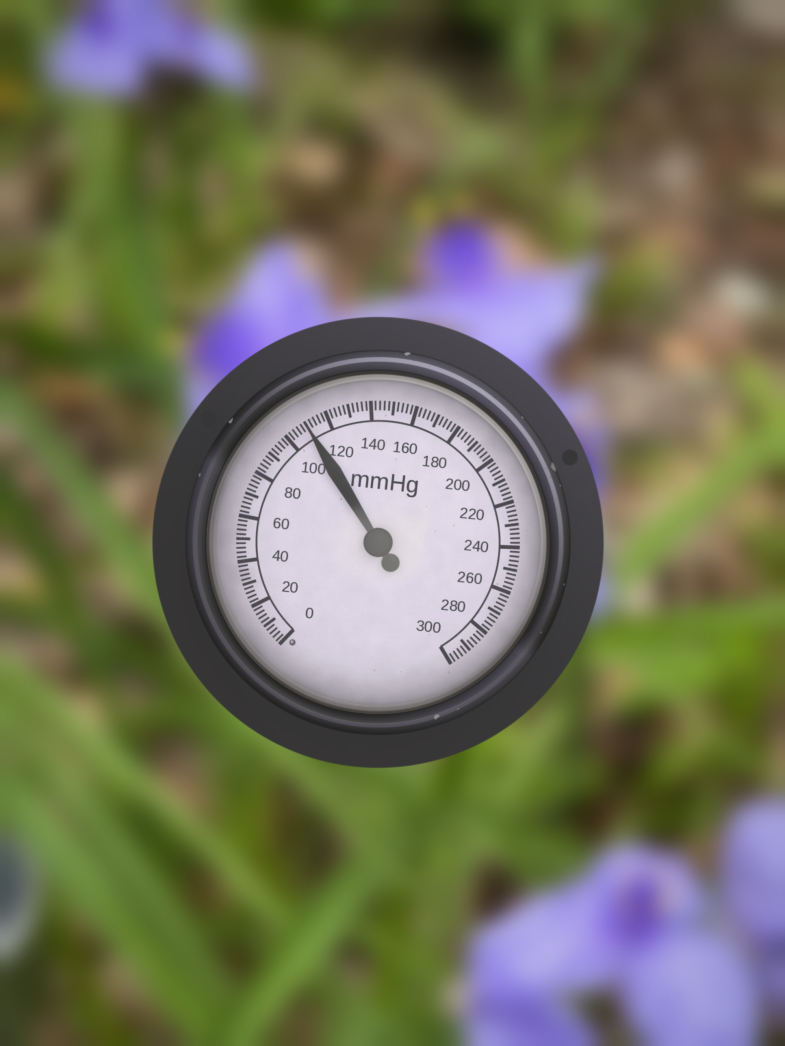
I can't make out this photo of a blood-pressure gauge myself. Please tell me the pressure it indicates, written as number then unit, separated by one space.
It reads 110 mmHg
